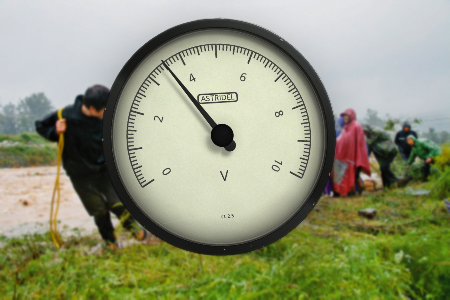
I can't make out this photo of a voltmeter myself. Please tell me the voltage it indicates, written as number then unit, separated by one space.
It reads 3.5 V
